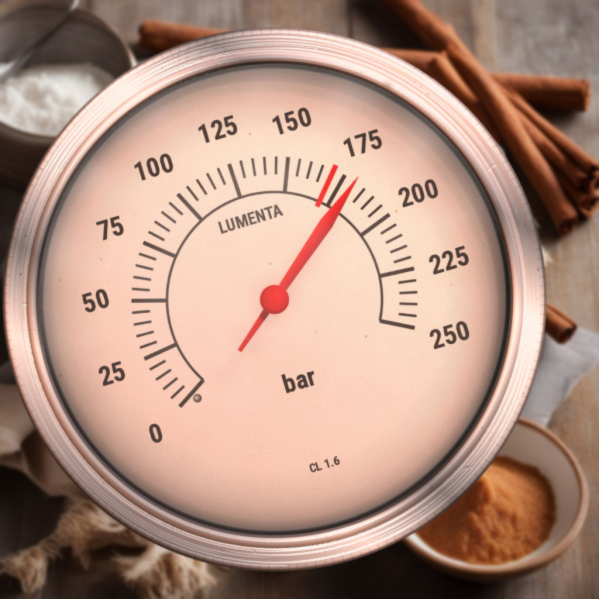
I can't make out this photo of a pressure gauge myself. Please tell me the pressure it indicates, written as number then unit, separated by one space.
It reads 180 bar
